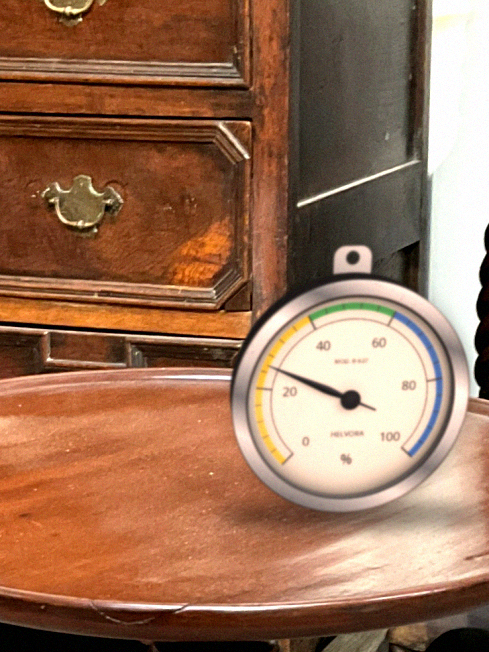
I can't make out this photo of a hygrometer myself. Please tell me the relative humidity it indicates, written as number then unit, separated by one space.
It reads 26 %
